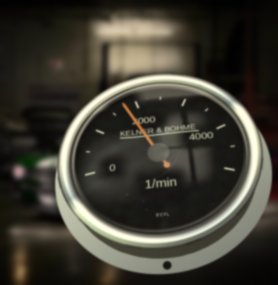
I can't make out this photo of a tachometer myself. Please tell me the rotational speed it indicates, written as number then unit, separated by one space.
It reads 1750 rpm
